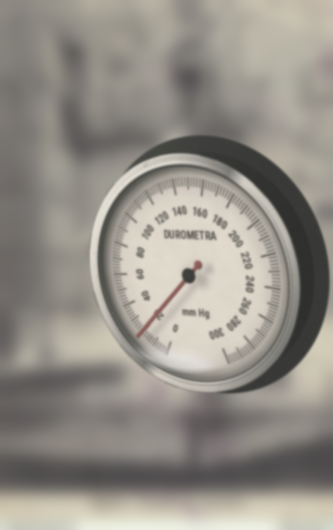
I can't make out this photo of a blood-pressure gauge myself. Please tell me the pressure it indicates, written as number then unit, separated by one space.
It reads 20 mmHg
